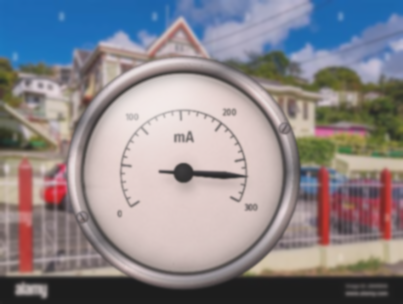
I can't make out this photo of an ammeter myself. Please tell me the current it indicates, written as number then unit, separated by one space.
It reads 270 mA
